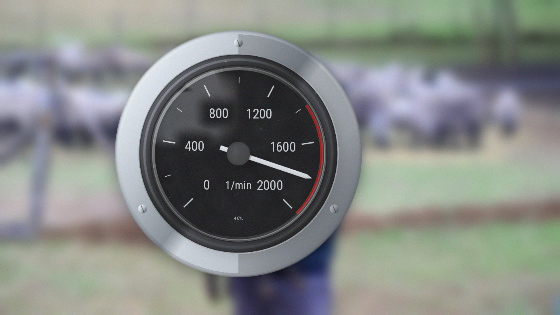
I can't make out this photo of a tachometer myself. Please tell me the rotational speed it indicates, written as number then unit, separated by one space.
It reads 1800 rpm
